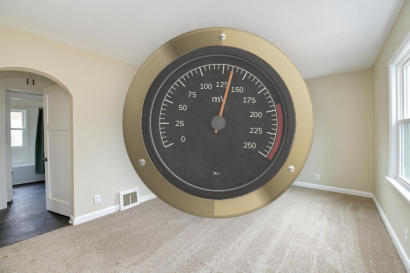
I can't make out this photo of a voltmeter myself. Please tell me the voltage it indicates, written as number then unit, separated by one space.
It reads 135 mV
